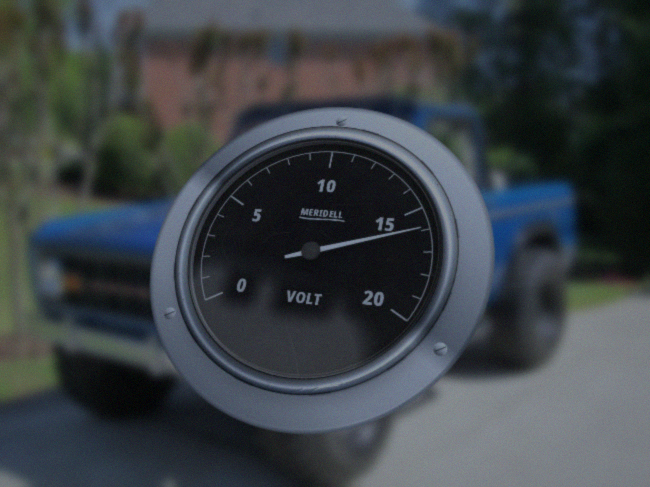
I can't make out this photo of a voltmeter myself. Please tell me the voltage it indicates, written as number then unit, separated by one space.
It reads 16 V
